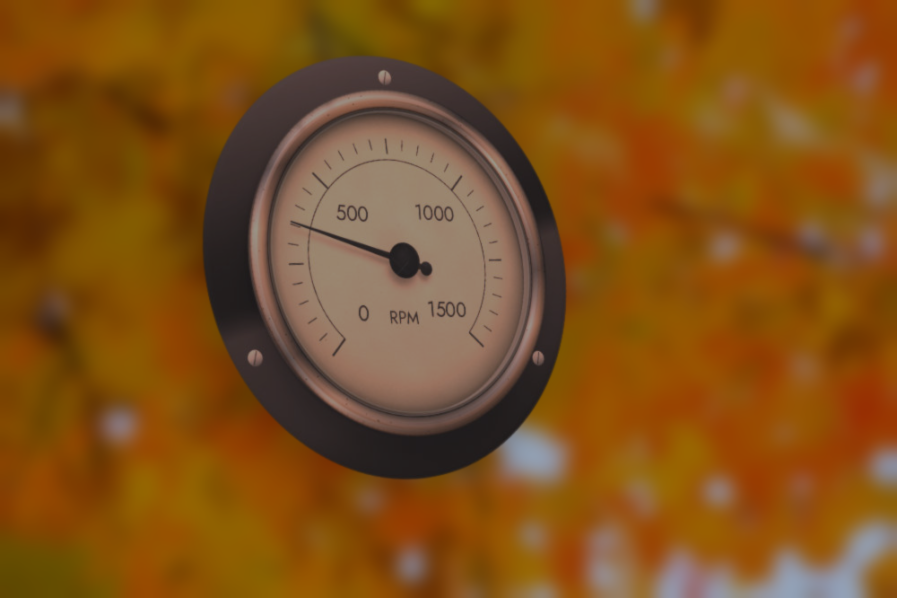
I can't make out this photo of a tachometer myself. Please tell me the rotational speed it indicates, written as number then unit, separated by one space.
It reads 350 rpm
